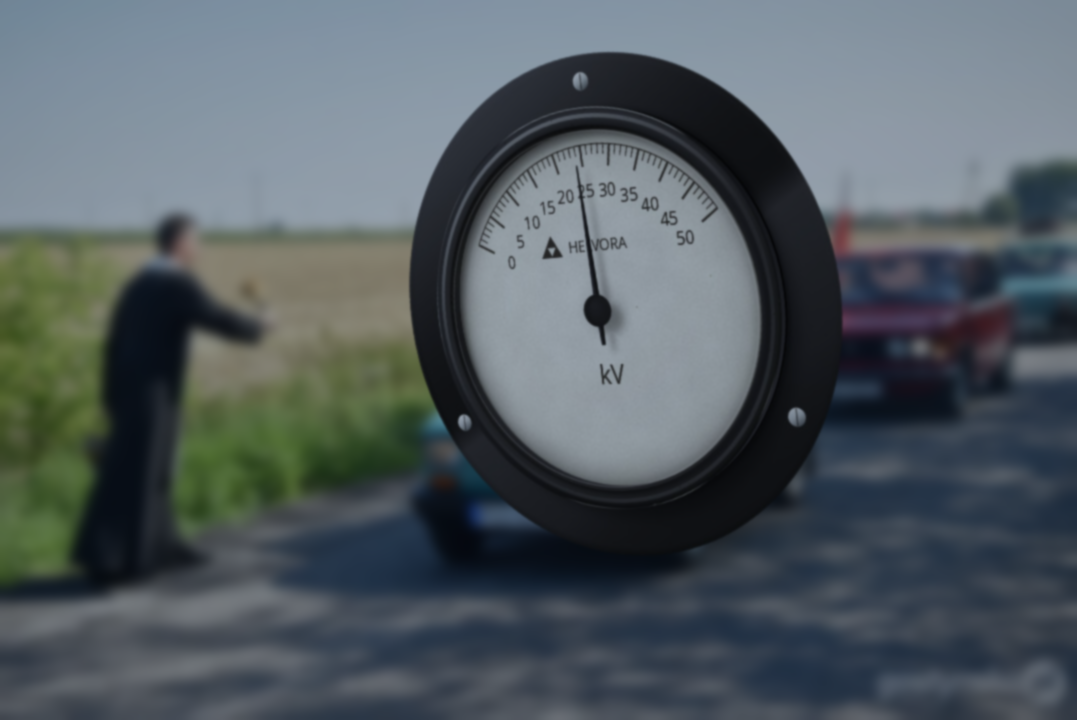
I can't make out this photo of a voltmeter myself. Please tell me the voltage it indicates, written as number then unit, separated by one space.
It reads 25 kV
